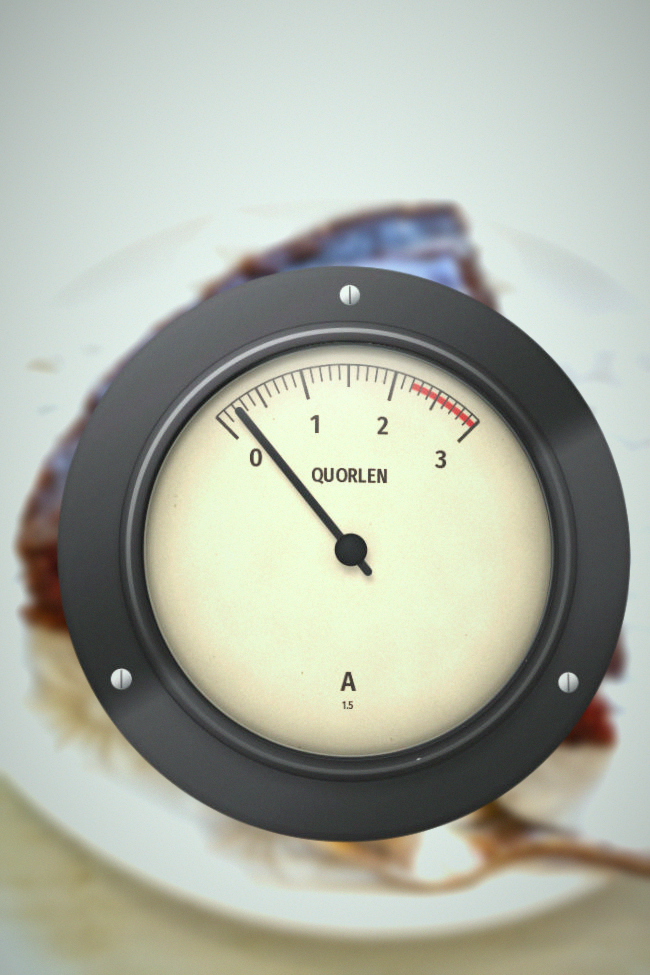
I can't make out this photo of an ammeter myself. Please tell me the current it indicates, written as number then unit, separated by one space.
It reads 0.2 A
